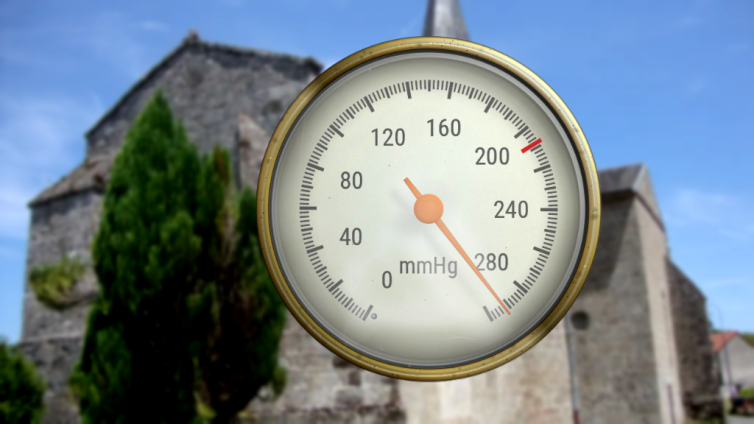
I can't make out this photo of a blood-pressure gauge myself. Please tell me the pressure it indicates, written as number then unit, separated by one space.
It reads 292 mmHg
